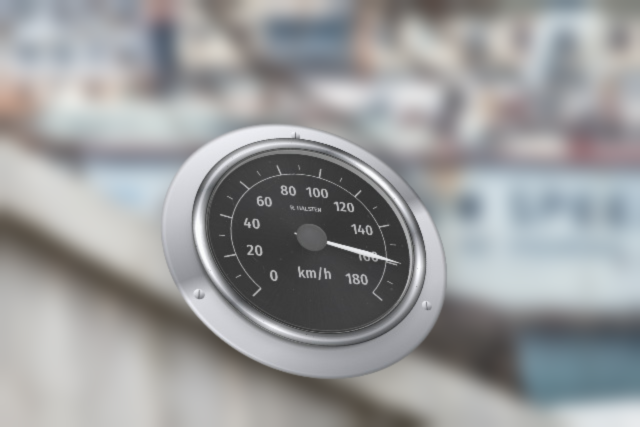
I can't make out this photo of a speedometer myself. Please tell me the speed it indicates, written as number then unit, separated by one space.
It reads 160 km/h
